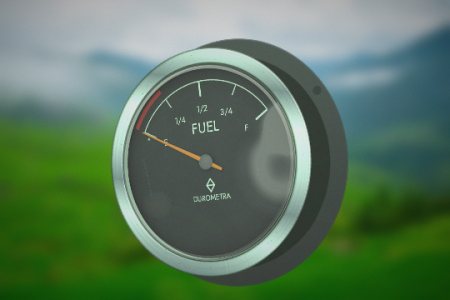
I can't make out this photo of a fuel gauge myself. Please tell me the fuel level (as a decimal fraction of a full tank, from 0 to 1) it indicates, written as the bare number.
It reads 0
